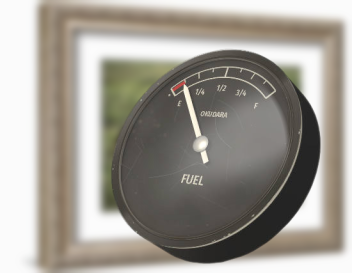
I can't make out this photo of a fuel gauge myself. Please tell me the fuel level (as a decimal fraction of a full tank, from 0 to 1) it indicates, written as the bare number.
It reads 0.125
